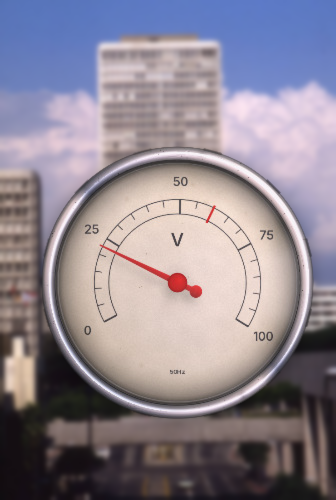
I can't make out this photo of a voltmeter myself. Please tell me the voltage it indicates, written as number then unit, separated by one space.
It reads 22.5 V
